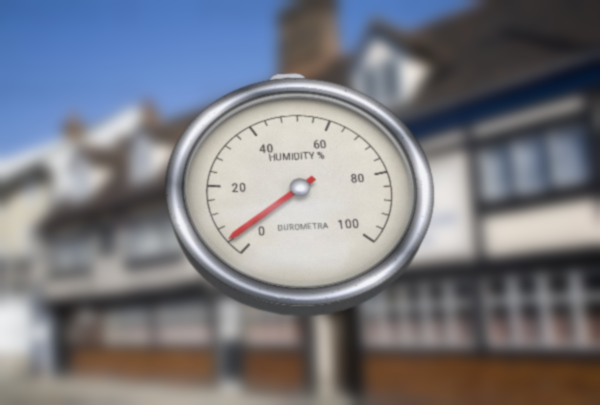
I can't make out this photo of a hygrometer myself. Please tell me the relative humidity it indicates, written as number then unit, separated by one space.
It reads 4 %
